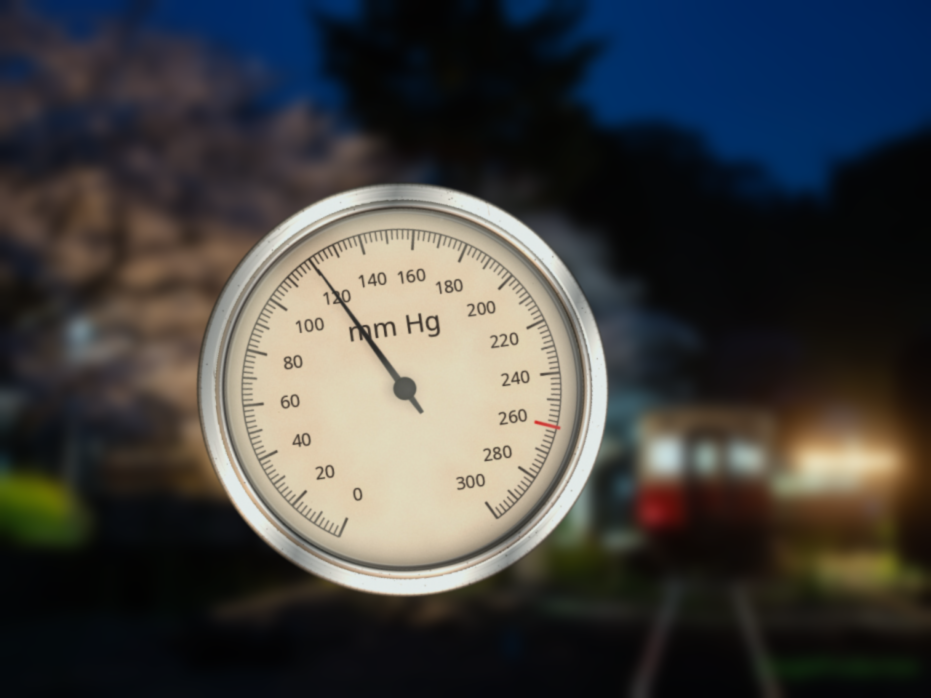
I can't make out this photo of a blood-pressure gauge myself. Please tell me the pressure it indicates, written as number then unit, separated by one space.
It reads 120 mmHg
